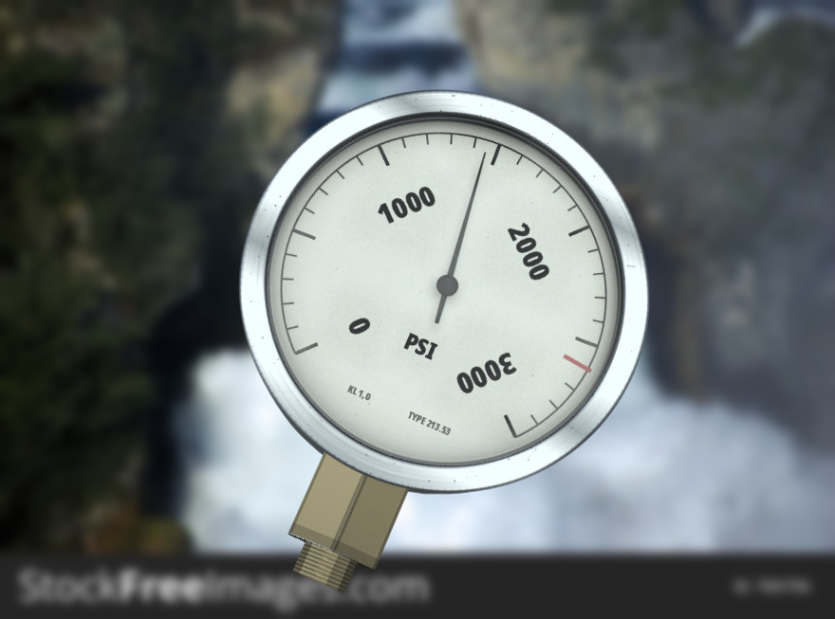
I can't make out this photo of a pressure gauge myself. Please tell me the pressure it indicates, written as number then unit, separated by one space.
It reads 1450 psi
